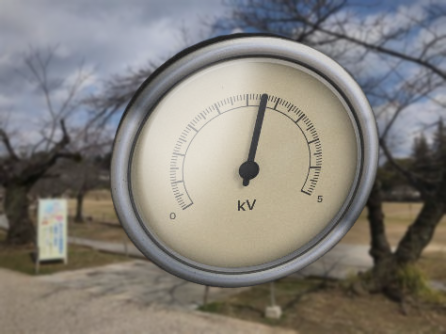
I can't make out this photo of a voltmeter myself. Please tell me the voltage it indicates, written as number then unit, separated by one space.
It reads 2.75 kV
